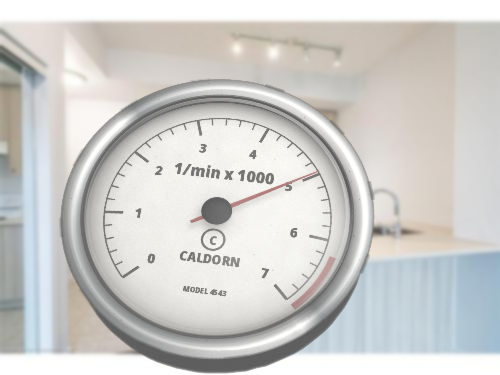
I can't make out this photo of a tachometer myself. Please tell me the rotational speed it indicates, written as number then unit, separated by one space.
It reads 5000 rpm
